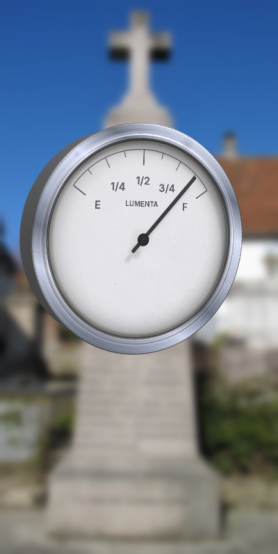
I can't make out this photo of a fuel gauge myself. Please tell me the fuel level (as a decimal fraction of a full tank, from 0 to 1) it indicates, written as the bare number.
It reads 0.875
